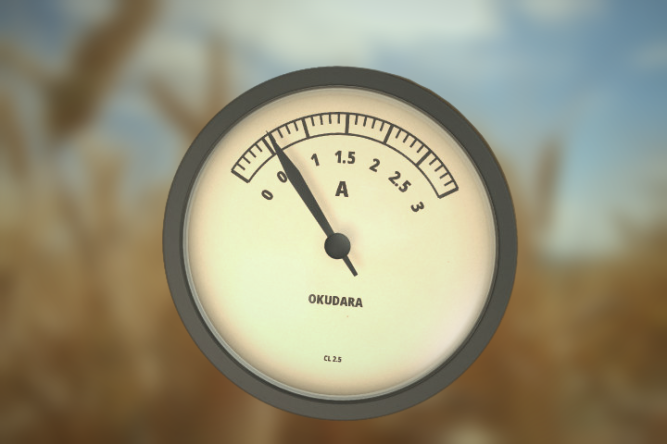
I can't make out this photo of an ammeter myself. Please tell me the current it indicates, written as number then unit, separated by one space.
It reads 0.6 A
